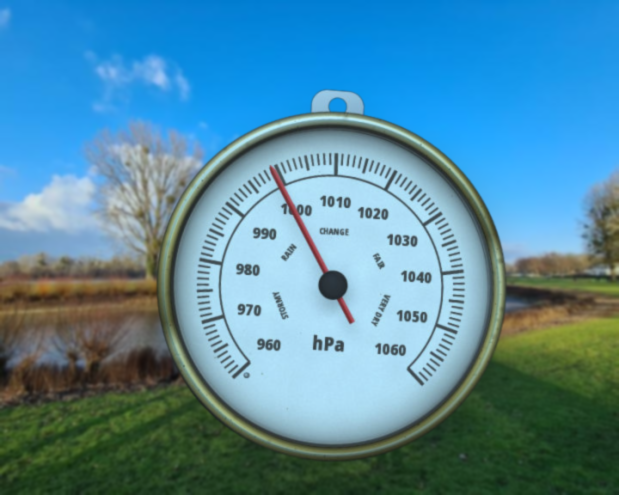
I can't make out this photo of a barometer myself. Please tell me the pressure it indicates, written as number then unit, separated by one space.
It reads 999 hPa
